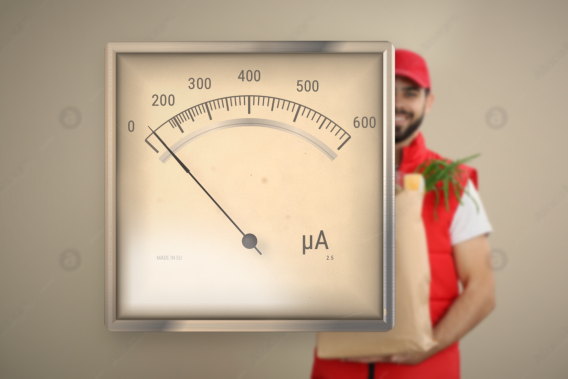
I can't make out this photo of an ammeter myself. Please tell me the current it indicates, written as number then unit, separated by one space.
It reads 100 µA
